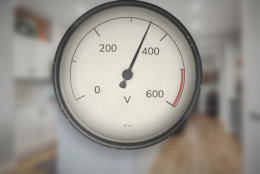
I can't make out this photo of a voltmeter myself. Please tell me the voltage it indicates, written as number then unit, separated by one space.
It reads 350 V
